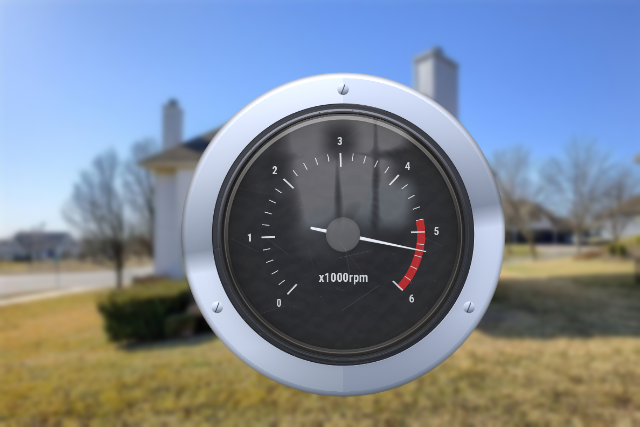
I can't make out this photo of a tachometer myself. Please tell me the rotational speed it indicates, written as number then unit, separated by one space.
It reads 5300 rpm
